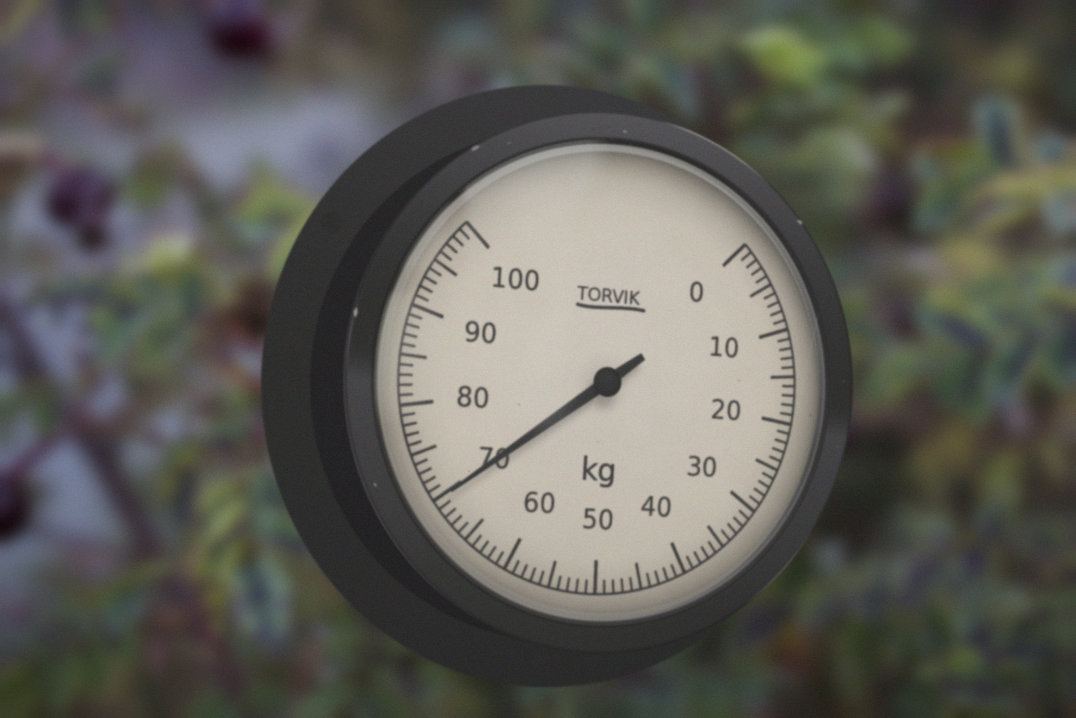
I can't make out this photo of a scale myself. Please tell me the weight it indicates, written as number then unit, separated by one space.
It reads 70 kg
